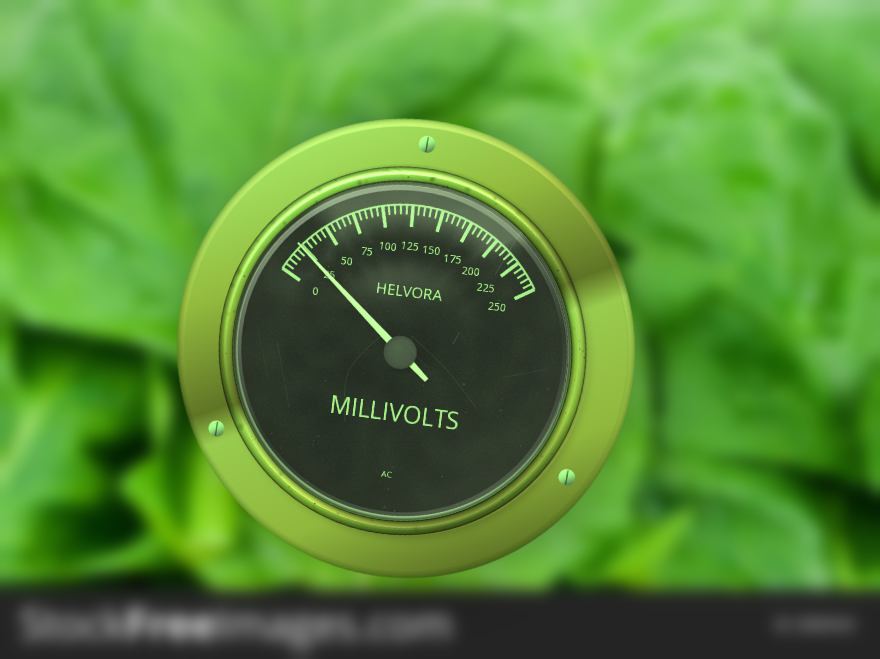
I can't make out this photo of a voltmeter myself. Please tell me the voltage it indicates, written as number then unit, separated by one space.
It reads 25 mV
